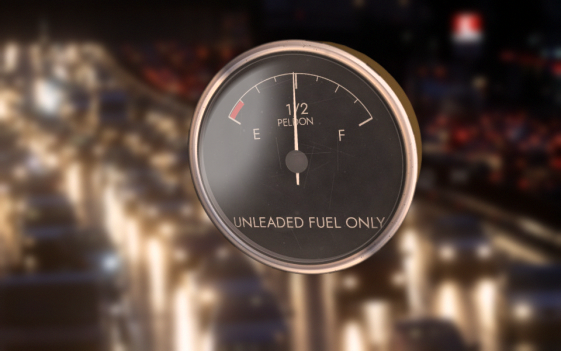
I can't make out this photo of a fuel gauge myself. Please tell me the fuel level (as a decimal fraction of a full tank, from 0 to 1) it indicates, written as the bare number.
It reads 0.5
